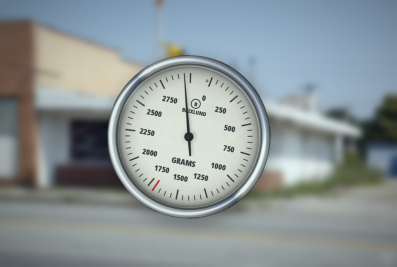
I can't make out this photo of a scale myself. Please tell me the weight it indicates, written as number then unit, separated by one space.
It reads 2950 g
